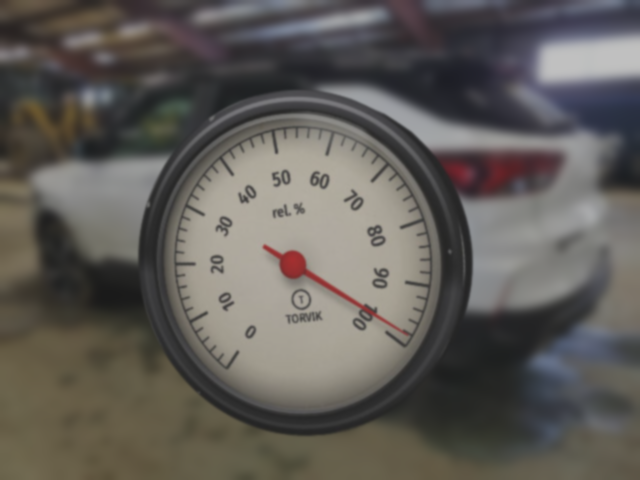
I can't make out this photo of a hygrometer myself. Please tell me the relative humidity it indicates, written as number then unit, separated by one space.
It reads 98 %
